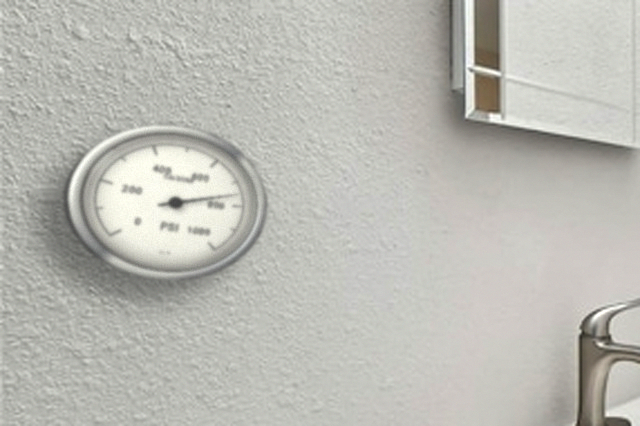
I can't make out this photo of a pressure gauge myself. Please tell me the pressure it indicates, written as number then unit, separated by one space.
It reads 750 psi
